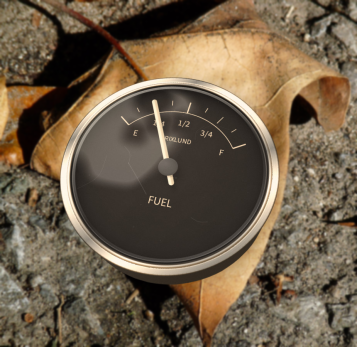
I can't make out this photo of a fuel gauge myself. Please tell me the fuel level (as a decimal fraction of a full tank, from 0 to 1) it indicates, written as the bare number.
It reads 0.25
